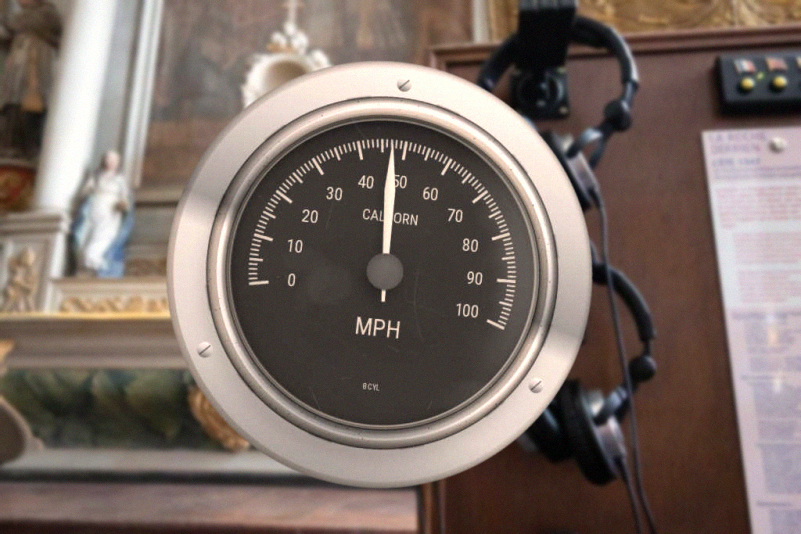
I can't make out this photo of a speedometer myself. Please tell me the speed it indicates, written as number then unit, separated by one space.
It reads 47 mph
